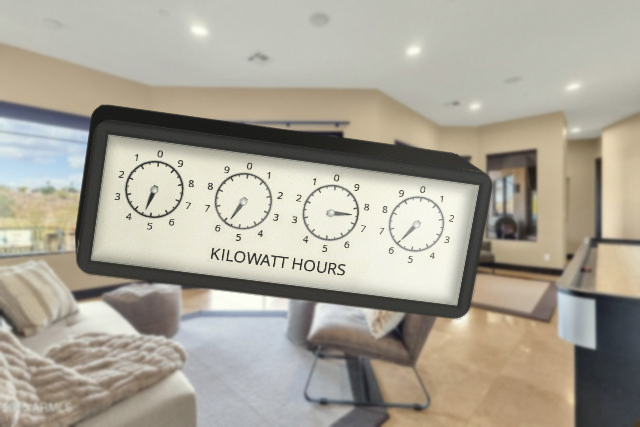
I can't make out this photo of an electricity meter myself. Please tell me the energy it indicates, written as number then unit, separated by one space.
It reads 4576 kWh
